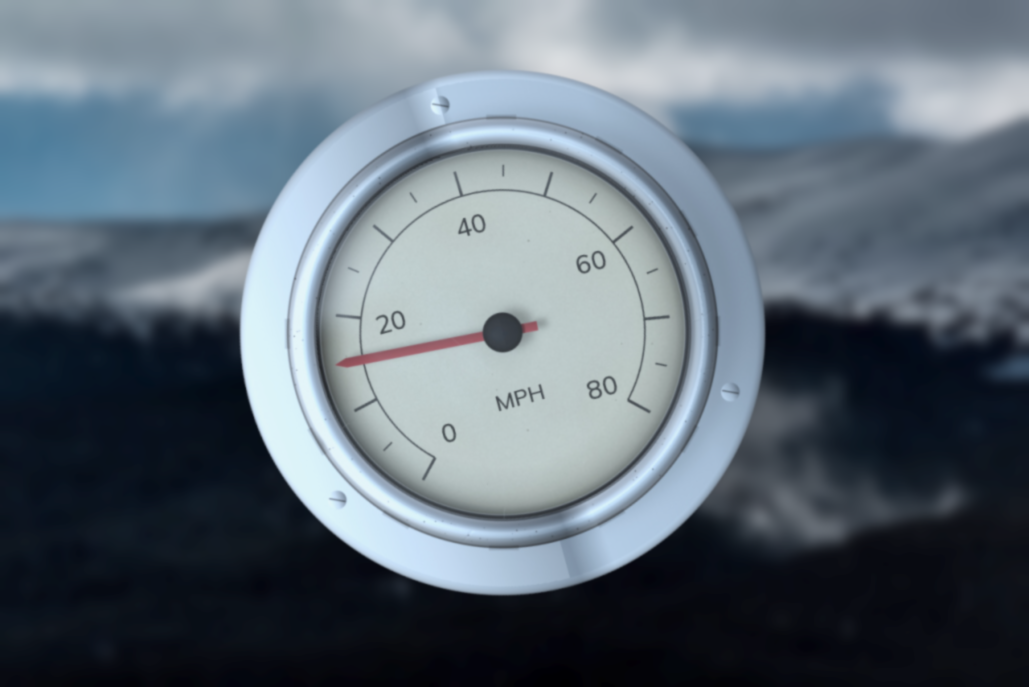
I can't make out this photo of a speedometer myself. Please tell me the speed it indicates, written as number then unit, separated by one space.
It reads 15 mph
